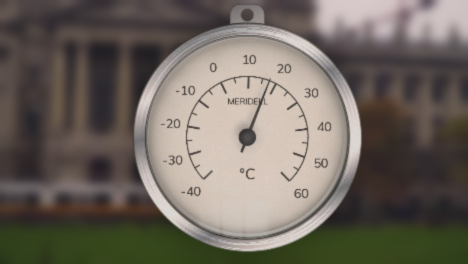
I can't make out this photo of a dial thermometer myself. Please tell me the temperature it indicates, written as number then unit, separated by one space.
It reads 17.5 °C
